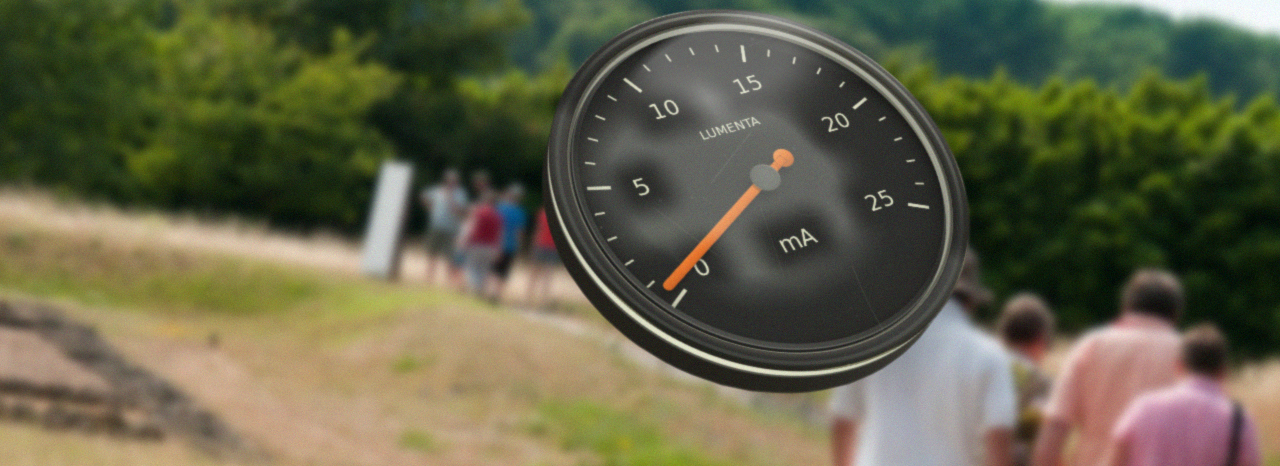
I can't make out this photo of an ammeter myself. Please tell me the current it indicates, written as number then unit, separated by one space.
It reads 0.5 mA
